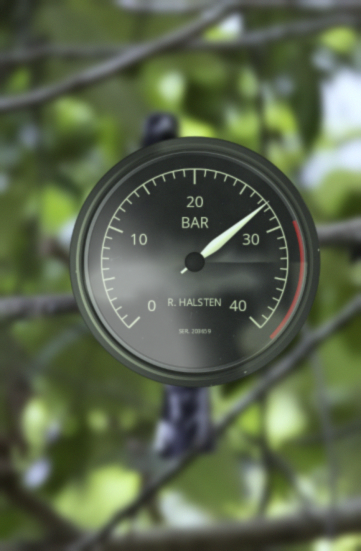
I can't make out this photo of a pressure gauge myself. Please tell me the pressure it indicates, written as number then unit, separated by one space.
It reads 27.5 bar
